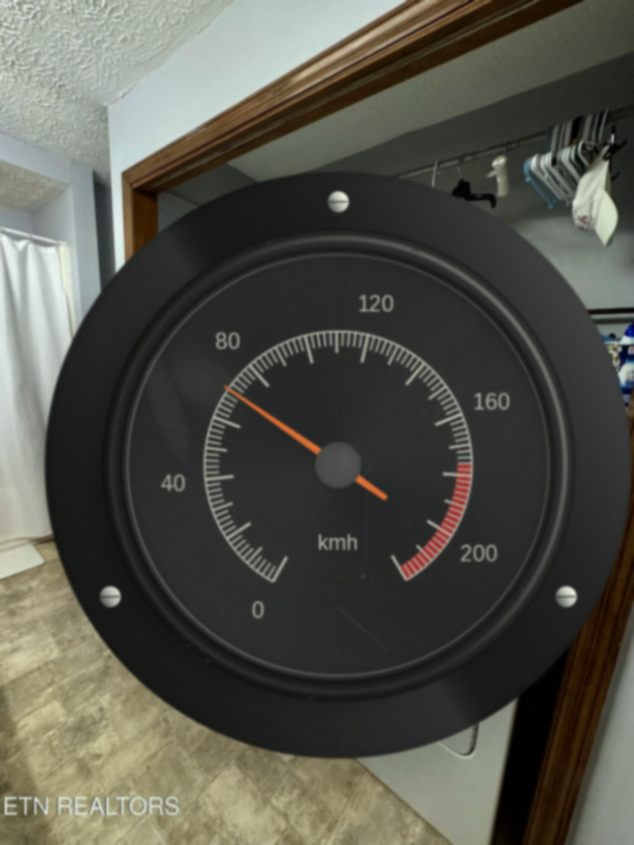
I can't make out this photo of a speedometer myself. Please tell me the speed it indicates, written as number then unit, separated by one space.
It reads 70 km/h
